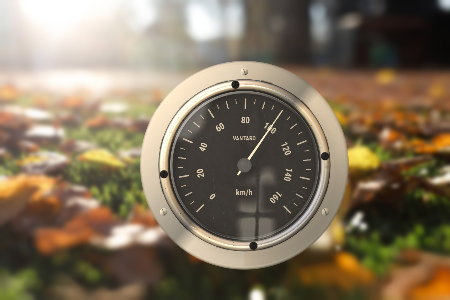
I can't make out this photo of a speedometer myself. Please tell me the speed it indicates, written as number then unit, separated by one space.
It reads 100 km/h
